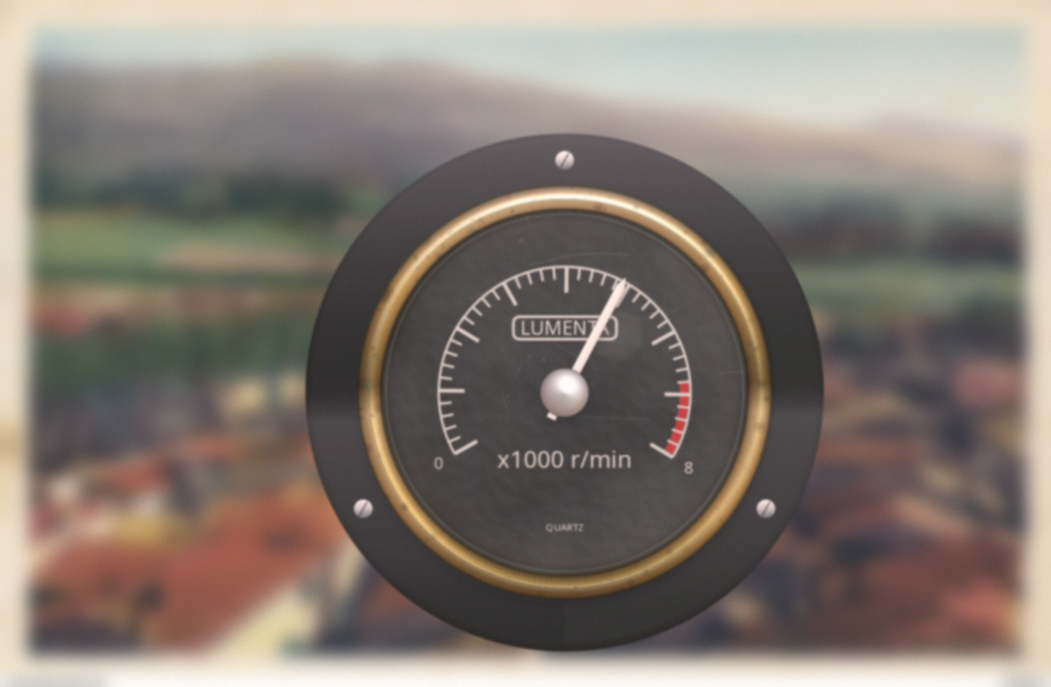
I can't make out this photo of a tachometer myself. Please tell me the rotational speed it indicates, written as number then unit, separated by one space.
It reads 4900 rpm
